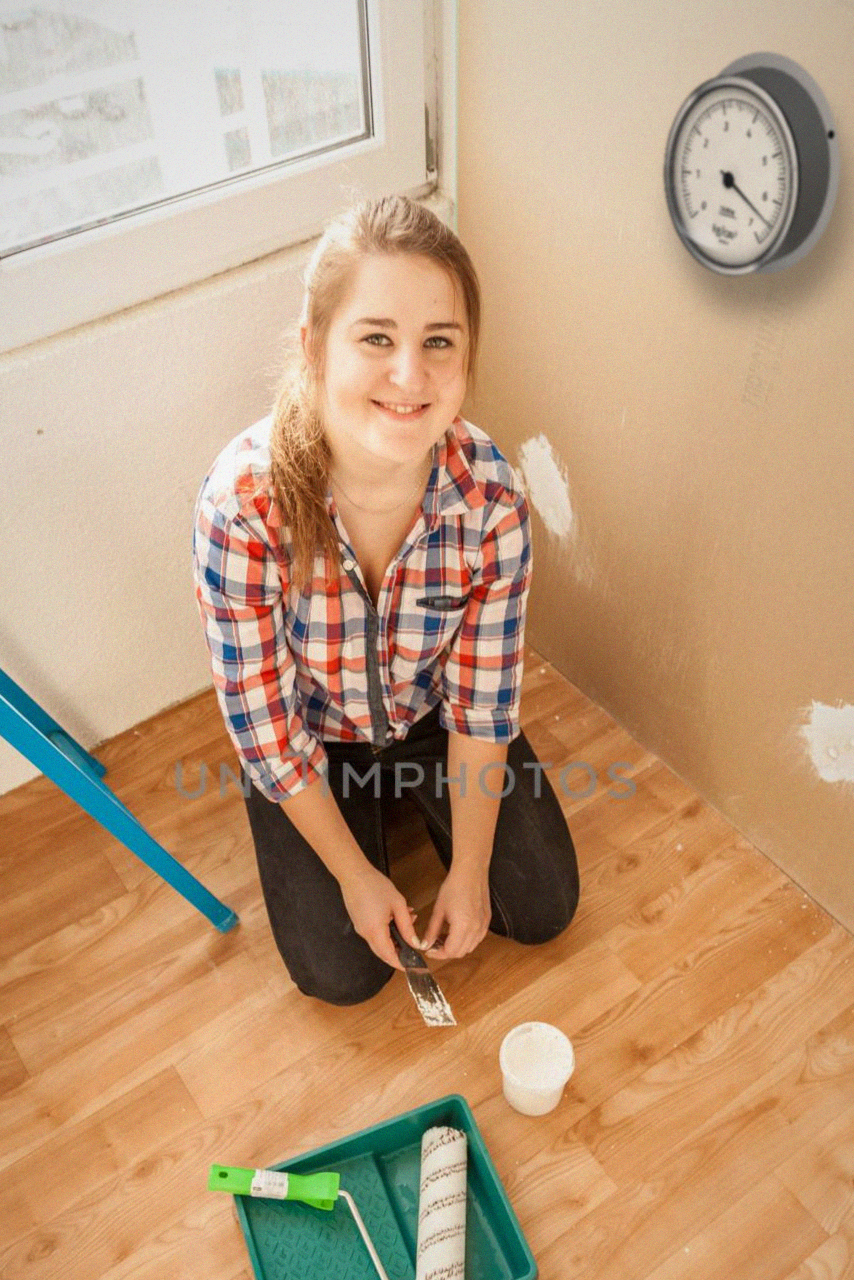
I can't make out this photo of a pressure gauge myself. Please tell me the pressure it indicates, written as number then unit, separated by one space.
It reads 6.5 kg/cm²
